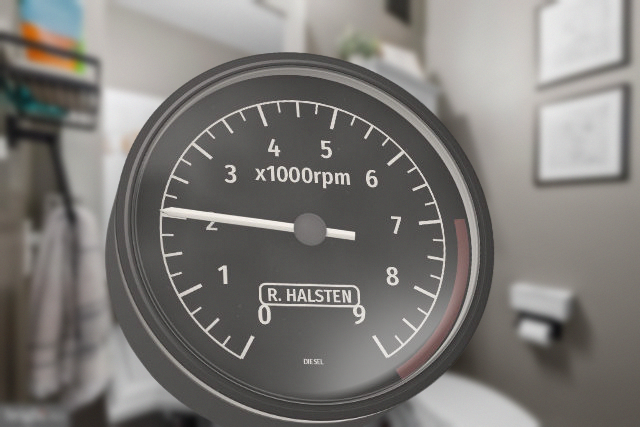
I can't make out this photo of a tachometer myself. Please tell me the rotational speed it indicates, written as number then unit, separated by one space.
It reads 2000 rpm
